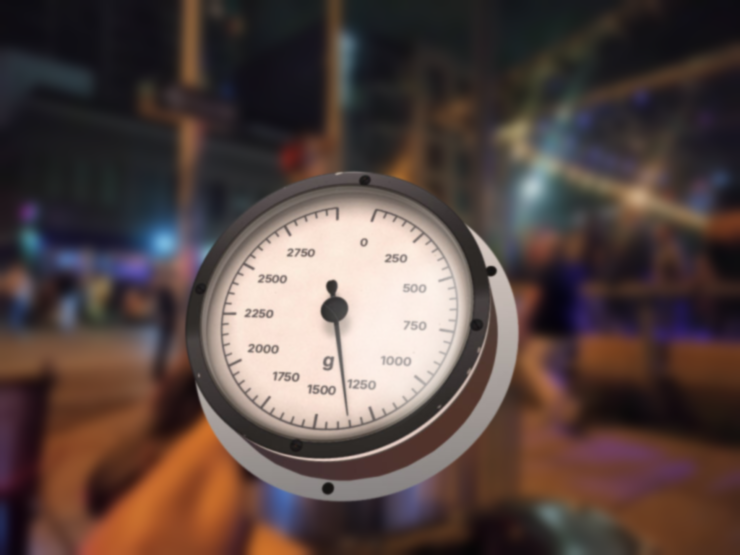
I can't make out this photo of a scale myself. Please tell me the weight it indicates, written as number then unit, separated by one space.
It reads 1350 g
